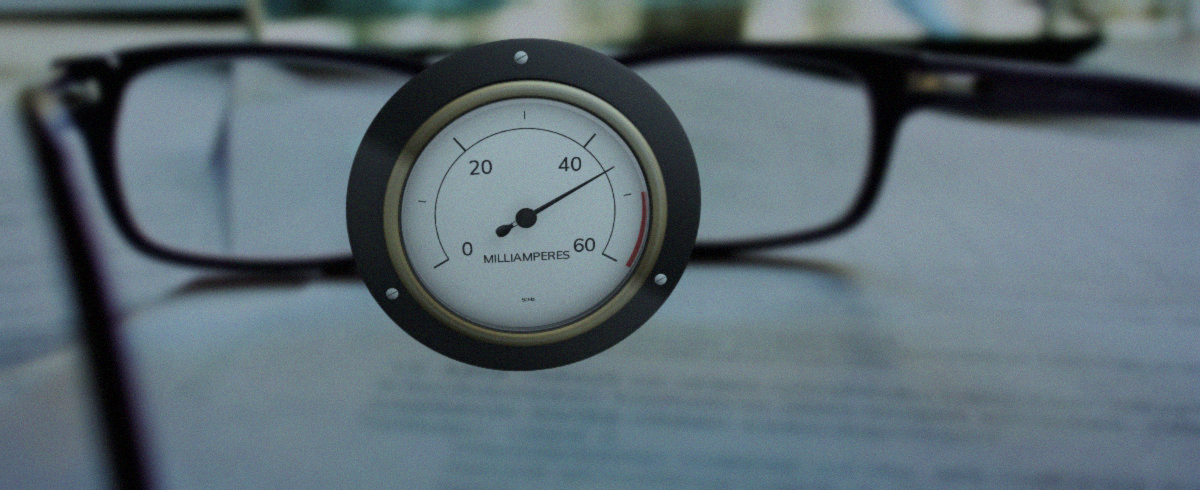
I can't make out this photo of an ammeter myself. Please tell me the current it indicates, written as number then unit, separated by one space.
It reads 45 mA
